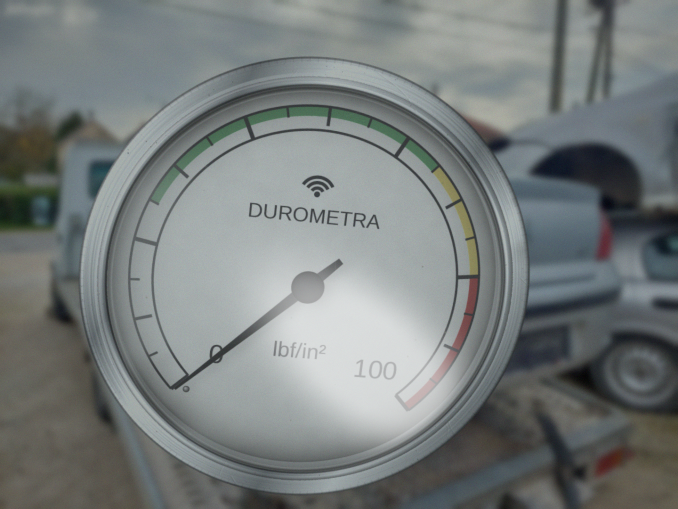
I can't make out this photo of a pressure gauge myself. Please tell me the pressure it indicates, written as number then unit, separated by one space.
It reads 0 psi
